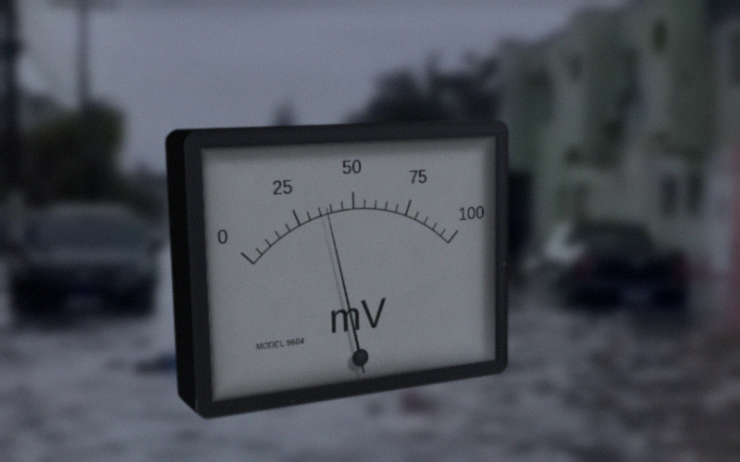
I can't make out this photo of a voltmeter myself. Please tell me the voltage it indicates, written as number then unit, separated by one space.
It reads 37.5 mV
